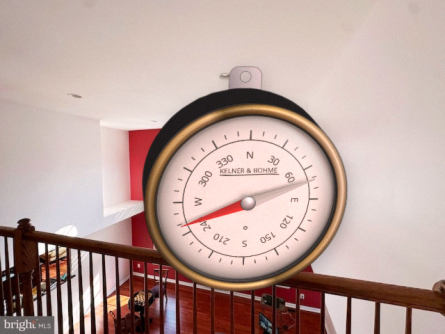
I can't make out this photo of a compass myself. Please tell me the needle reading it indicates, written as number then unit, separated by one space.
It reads 250 °
